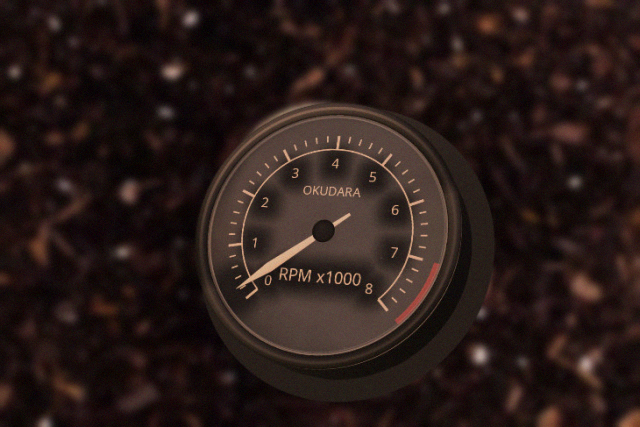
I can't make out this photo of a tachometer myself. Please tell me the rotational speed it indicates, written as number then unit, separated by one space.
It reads 200 rpm
